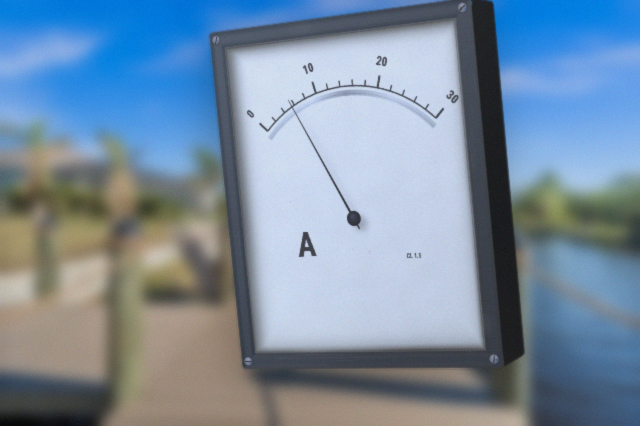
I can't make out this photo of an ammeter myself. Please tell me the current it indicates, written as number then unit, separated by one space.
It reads 6 A
